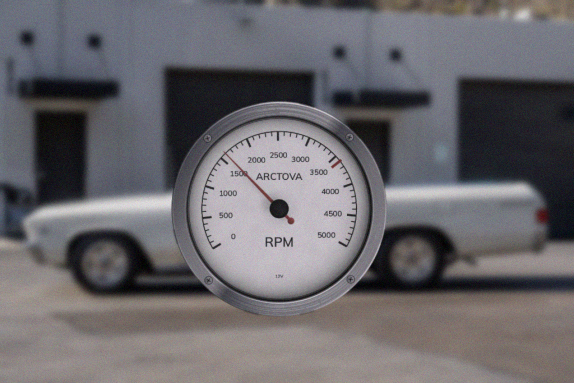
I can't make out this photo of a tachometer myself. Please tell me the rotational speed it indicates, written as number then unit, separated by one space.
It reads 1600 rpm
